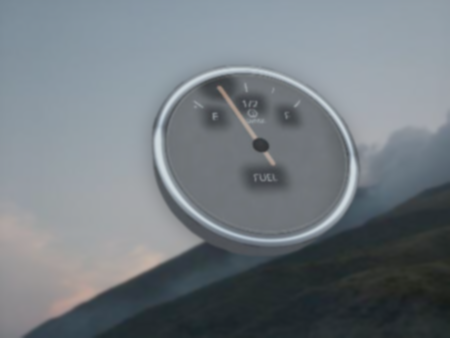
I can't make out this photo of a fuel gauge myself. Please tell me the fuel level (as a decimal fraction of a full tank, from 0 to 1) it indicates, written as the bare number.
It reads 0.25
